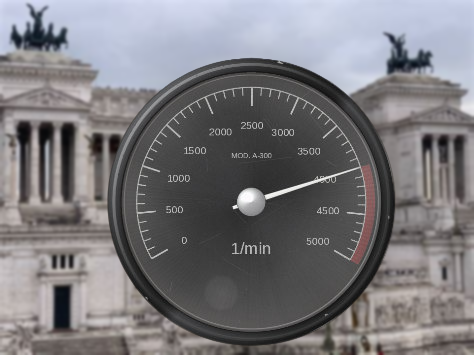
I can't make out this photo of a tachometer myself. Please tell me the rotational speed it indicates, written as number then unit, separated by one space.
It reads 4000 rpm
